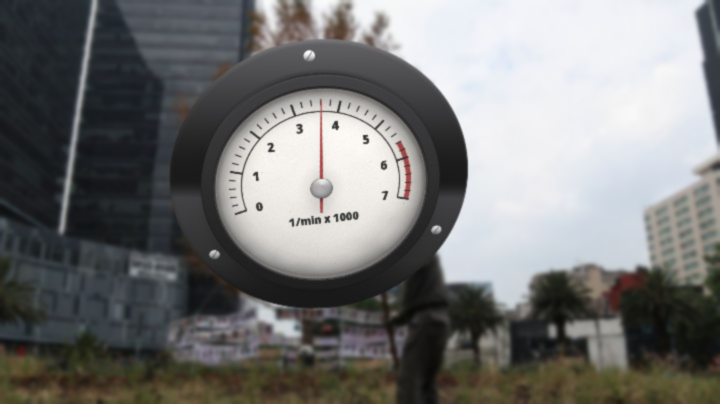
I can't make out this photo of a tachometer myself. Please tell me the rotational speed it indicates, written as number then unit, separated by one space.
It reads 3600 rpm
